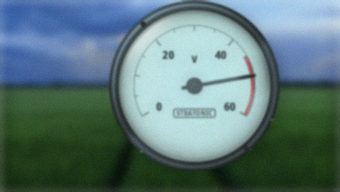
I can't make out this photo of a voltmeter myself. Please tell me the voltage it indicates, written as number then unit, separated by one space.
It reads 50 V
